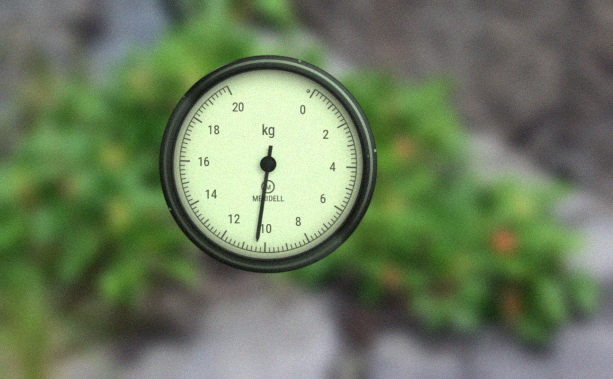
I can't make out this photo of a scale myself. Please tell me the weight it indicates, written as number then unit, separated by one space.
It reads 10.4 kg
